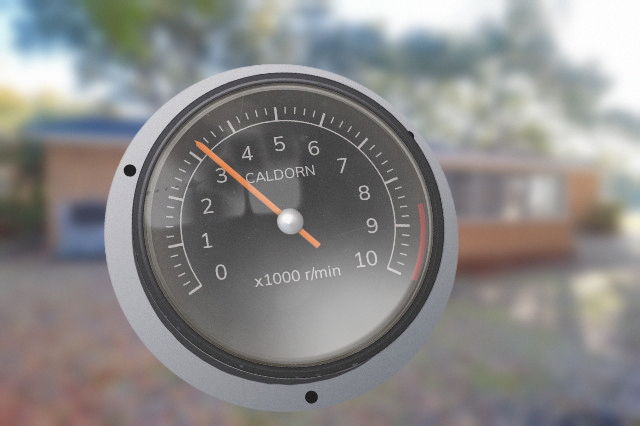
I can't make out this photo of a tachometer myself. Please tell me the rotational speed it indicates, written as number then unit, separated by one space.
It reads 3200 rpm
